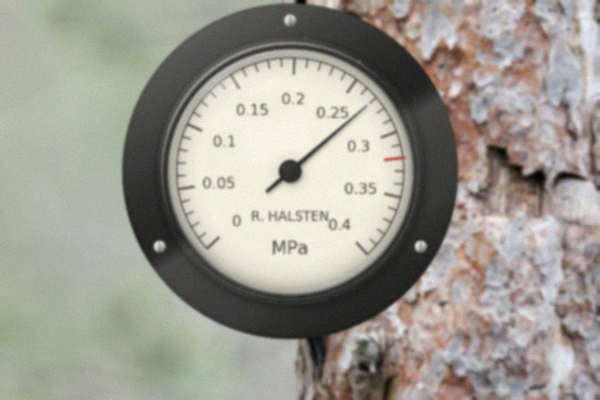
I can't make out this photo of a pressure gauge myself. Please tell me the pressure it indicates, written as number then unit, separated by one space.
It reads 0.27 MPa
